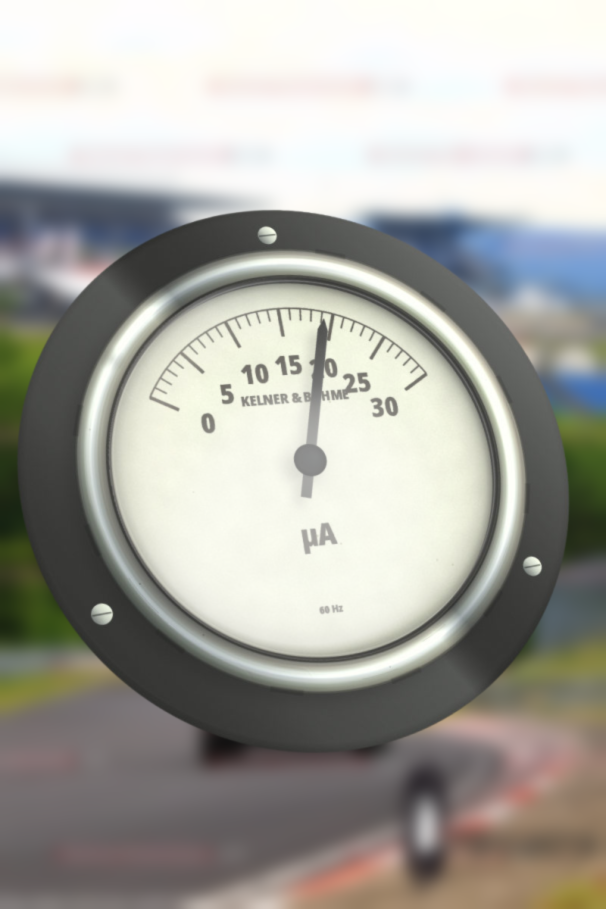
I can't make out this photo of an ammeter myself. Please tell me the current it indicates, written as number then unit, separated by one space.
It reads 19 µA
